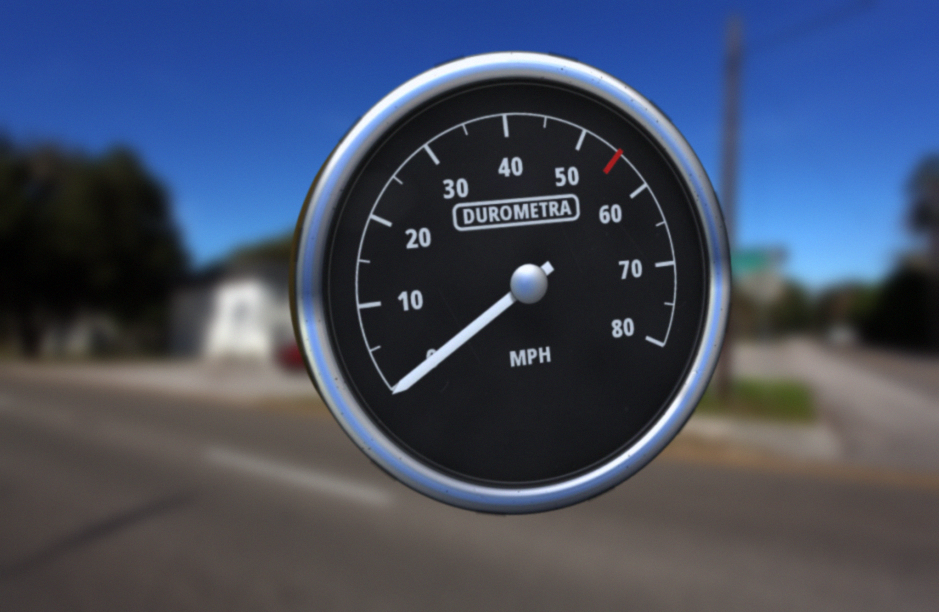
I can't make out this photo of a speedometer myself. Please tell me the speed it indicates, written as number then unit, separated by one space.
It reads 0 mph
